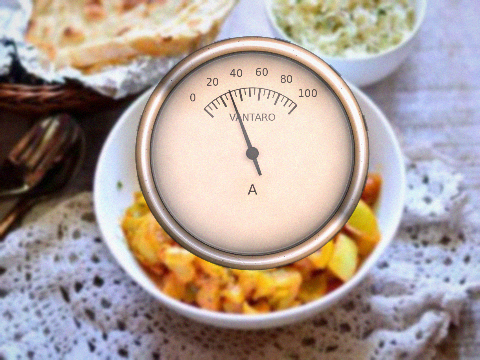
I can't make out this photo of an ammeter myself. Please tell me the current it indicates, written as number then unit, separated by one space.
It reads 30 A
